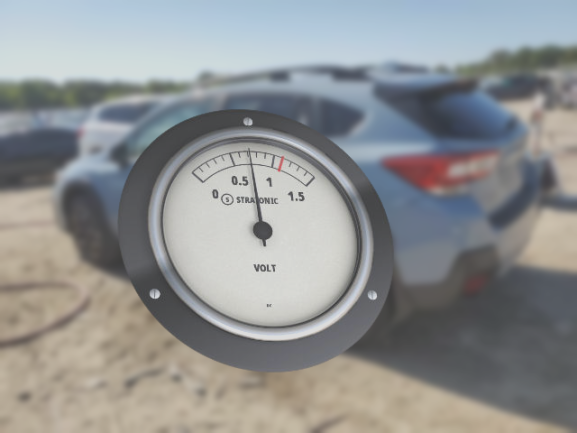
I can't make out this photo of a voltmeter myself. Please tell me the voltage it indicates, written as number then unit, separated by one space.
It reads 0.7 V
